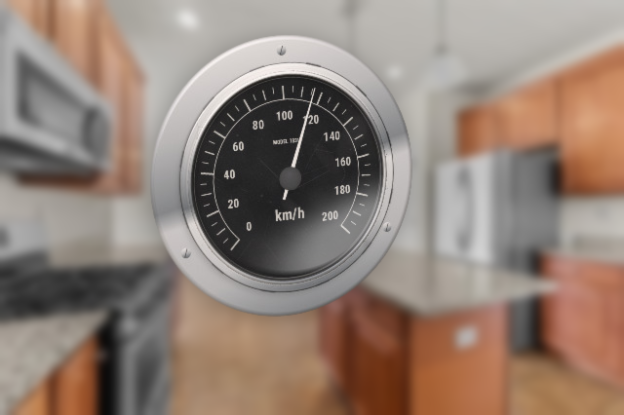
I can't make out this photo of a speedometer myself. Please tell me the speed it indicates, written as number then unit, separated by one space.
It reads 115 km/h
